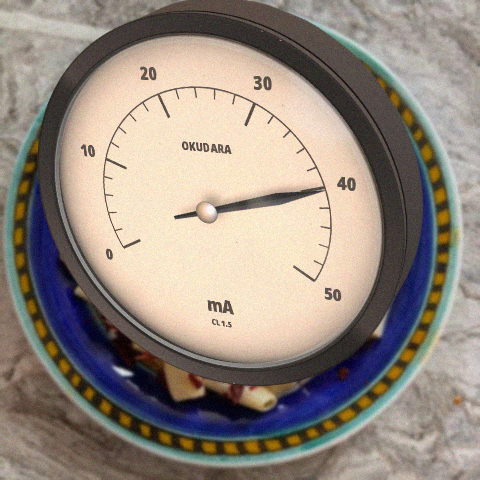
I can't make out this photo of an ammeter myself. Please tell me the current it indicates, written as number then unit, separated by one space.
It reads 40 mA
